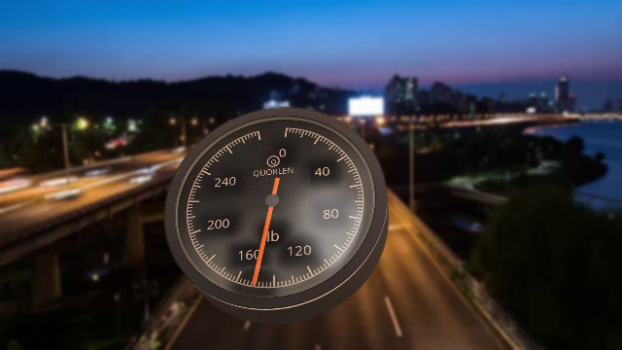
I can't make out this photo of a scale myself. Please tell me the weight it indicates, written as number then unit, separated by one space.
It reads 150 lb
